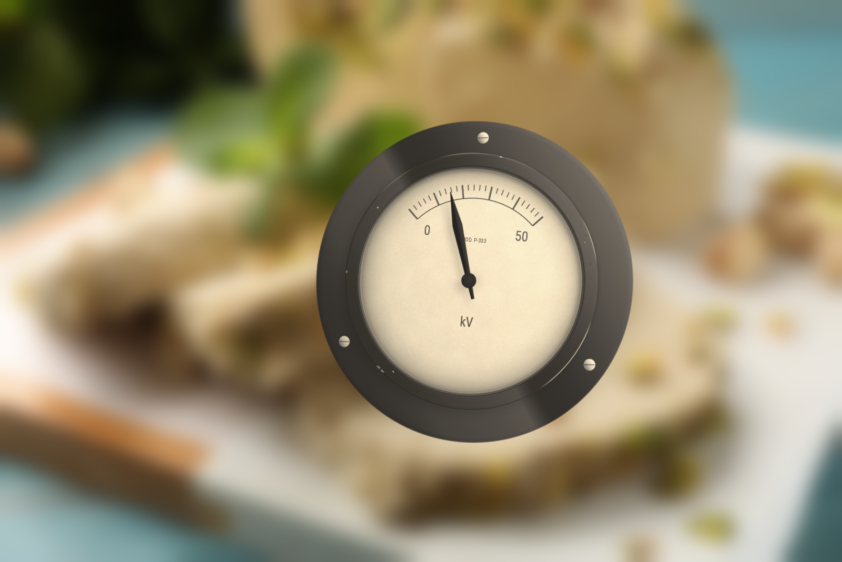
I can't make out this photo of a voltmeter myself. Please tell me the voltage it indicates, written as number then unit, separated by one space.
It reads 16 kV
